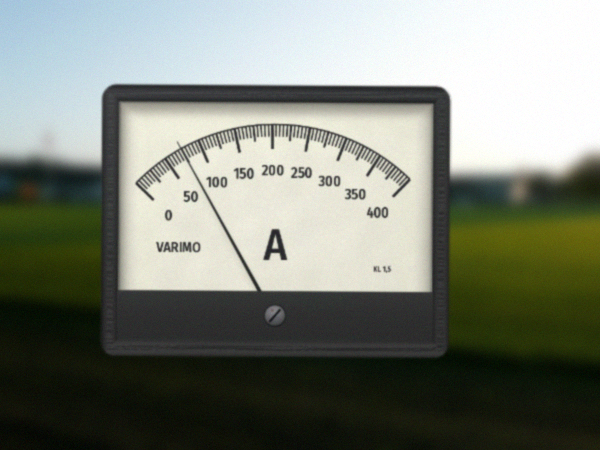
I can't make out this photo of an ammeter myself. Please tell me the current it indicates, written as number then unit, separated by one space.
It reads 75 A
